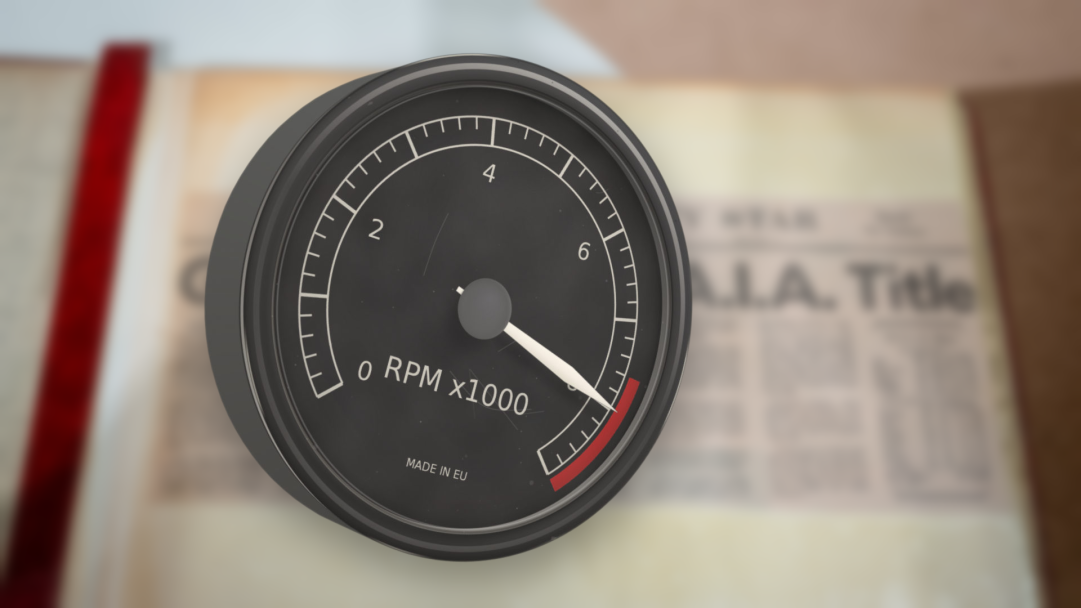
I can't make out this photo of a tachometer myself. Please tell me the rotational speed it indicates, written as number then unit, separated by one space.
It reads 8000 rpm
